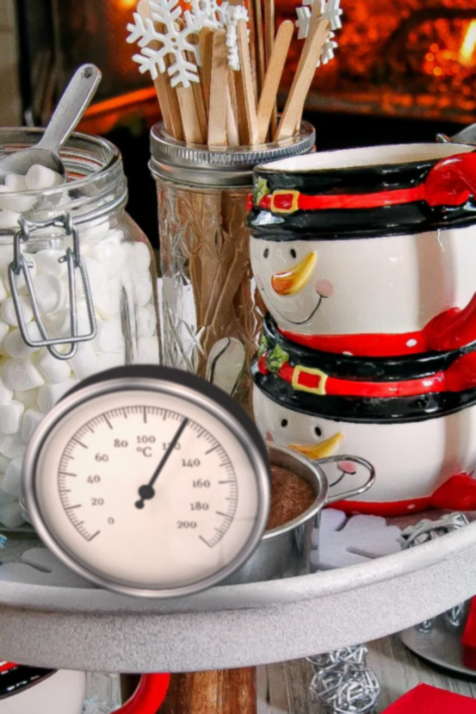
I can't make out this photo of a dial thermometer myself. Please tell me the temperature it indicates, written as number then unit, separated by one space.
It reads 120 °C
